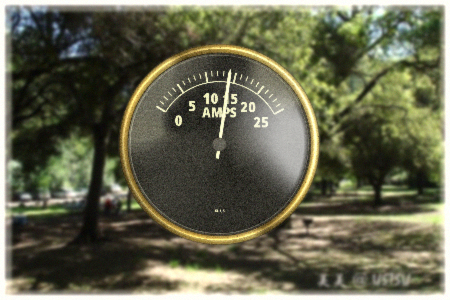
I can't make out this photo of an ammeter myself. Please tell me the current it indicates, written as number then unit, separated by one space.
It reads 14 A
